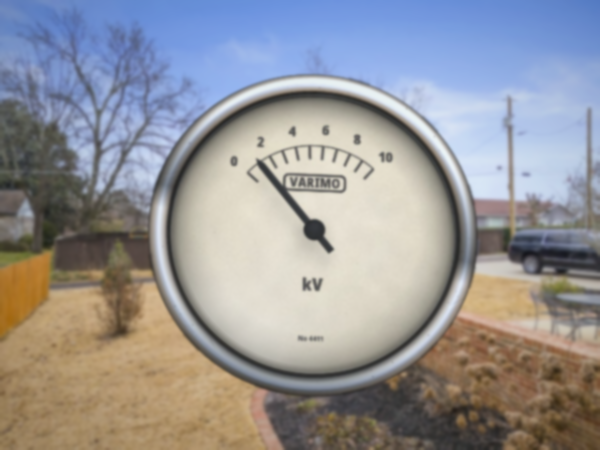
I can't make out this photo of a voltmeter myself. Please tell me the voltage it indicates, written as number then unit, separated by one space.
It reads 1 kV
